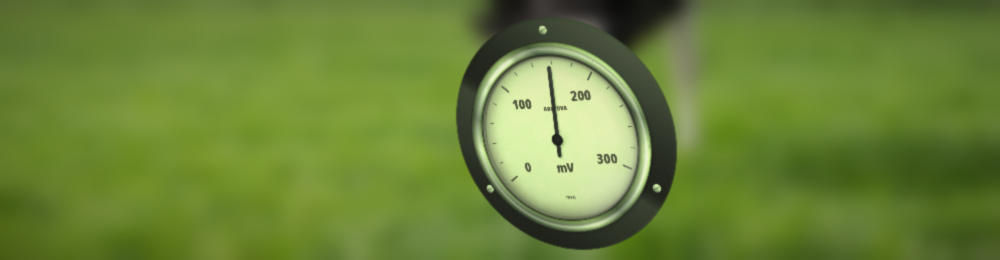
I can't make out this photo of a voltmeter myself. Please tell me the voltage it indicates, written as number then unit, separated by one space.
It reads 160 mV
